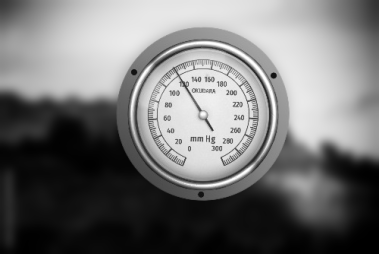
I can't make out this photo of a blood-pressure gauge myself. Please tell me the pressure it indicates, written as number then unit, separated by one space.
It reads 120 mmHg
